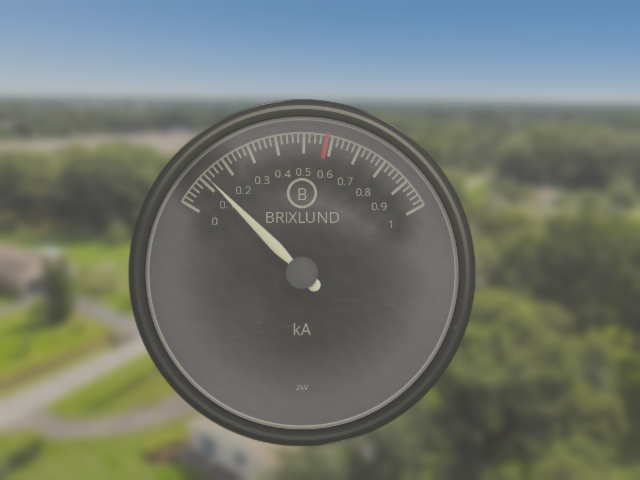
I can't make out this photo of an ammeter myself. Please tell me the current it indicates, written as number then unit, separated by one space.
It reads 0.12 kA
